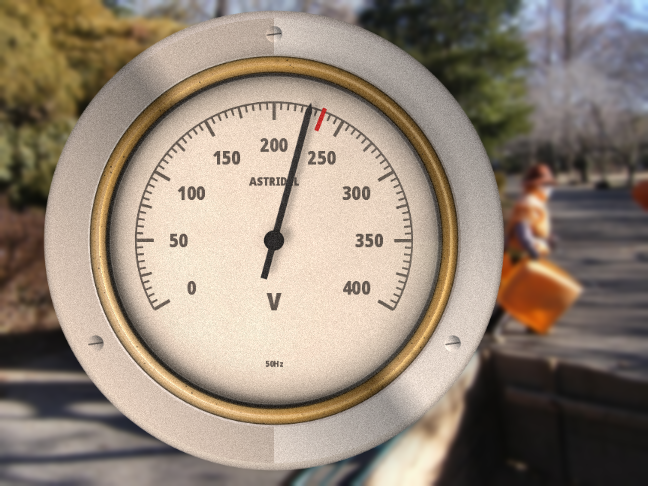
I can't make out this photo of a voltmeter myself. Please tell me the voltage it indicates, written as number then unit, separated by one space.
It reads 225 V
